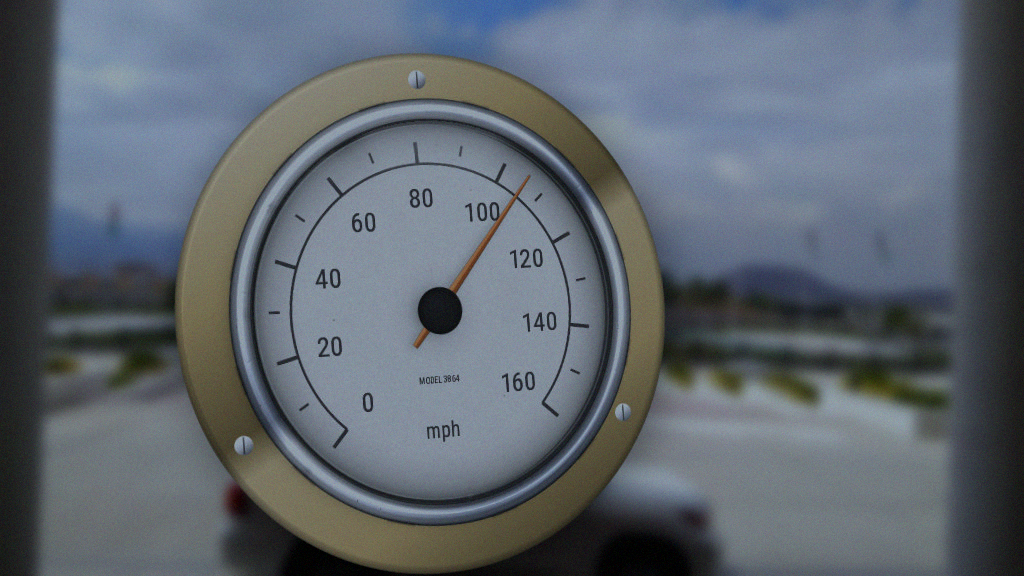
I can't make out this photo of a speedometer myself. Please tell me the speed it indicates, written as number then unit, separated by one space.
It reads 105 mph
